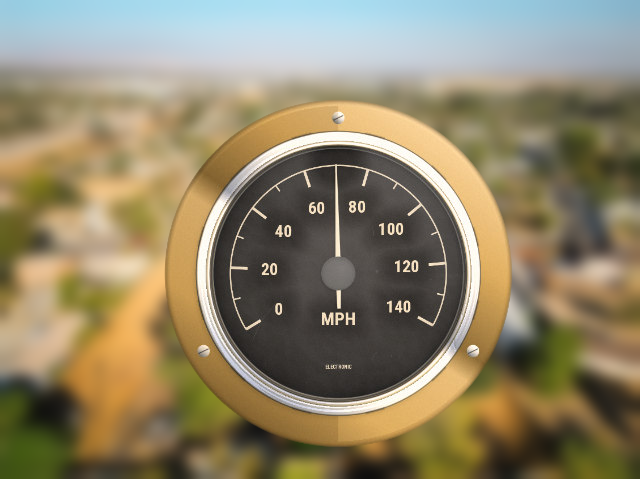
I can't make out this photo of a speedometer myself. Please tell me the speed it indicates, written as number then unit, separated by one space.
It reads 70 mph
